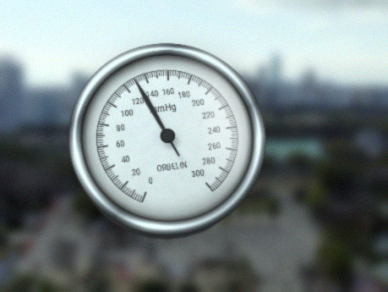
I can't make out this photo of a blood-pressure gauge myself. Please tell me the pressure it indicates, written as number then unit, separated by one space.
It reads 130 mmHg
